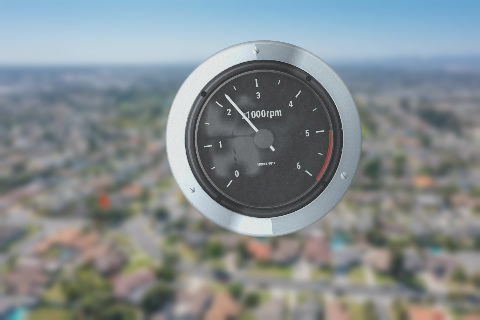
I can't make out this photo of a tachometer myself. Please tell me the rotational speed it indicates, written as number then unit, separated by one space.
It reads 2250 rpm
